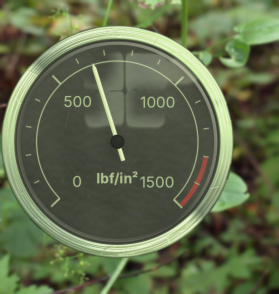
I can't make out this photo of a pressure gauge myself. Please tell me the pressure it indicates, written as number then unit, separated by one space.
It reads 650 psi
